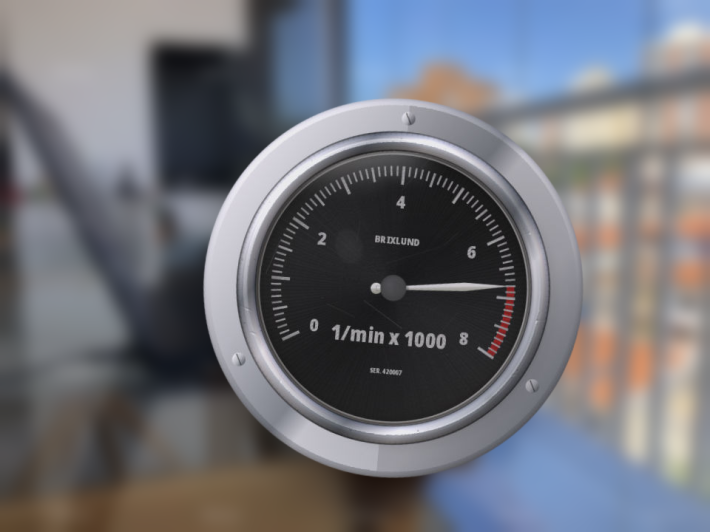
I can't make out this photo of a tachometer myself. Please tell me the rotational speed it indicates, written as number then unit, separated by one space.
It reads 6800 rpm
